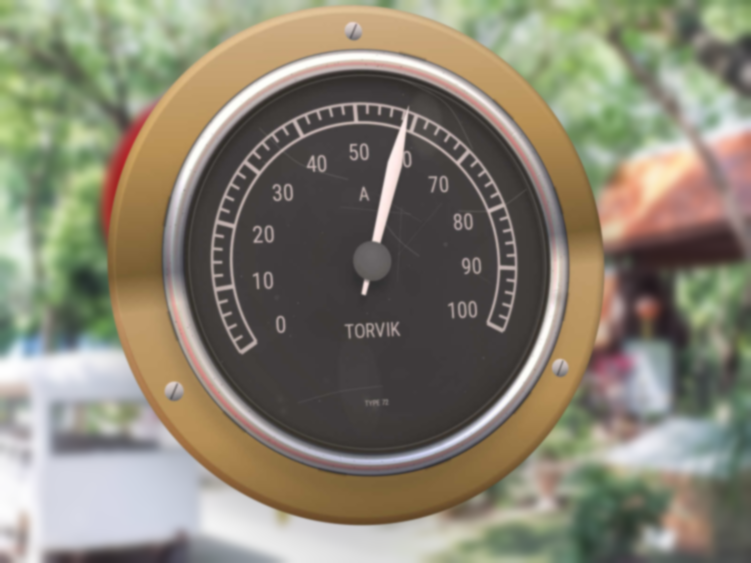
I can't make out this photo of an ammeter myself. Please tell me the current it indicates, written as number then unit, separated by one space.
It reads 58 A
